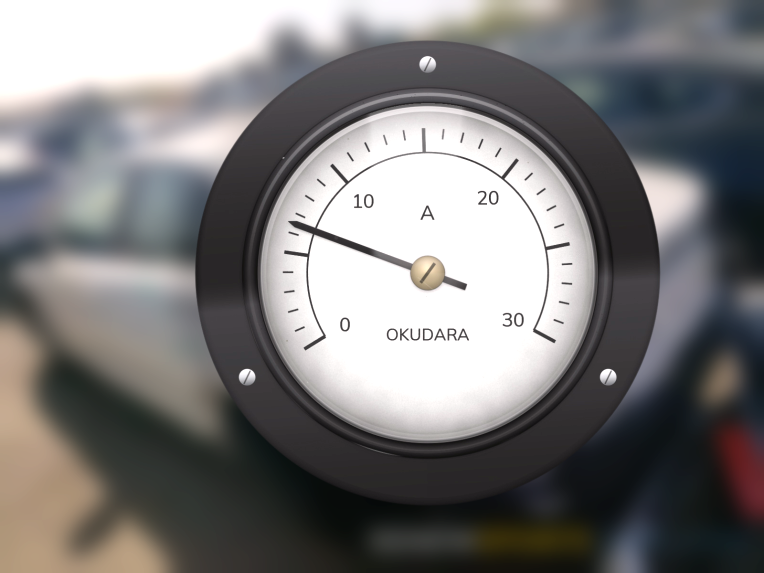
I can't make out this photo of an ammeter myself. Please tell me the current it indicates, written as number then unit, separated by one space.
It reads 6.5 A
